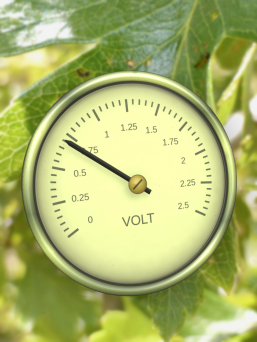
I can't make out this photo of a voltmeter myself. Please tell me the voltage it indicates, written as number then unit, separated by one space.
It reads 0.7 V
